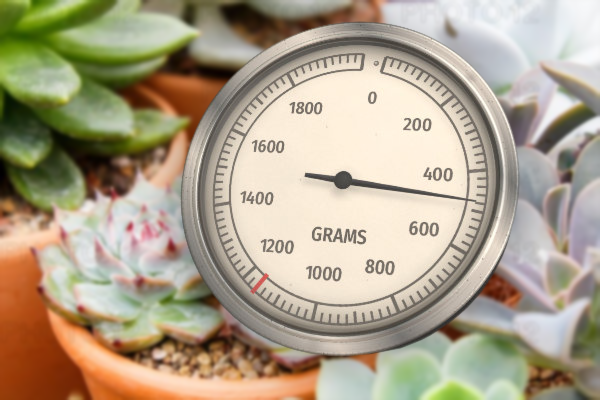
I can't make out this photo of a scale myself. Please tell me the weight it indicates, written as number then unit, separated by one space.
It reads 480 g
